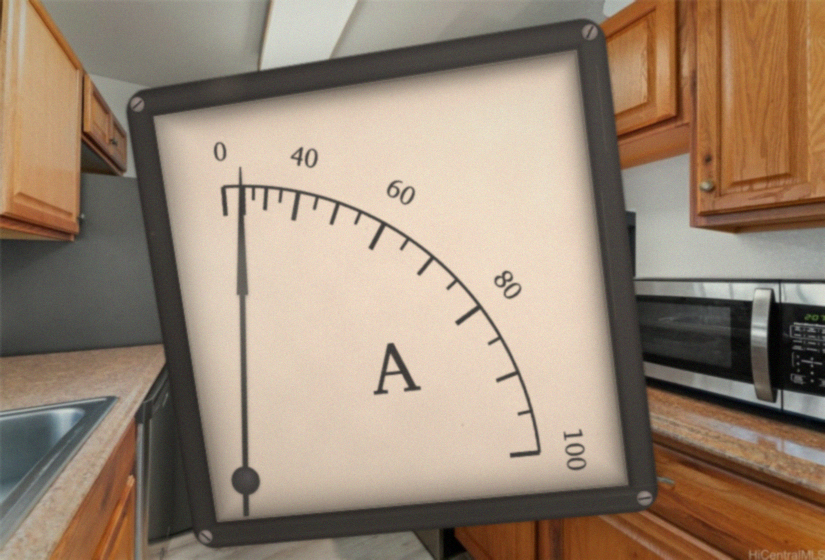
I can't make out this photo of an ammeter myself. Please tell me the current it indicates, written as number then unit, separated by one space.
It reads 20 A
